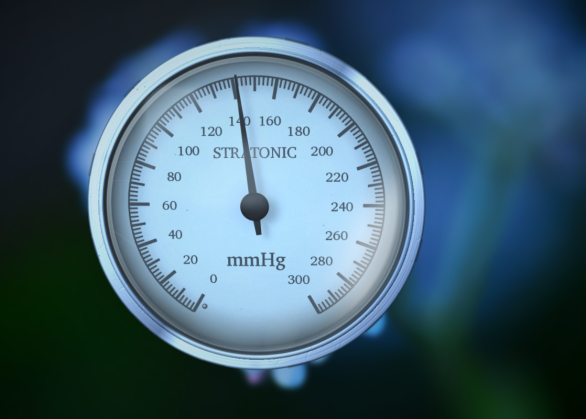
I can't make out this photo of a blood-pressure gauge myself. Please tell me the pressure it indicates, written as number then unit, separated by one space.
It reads 142 mmHg
